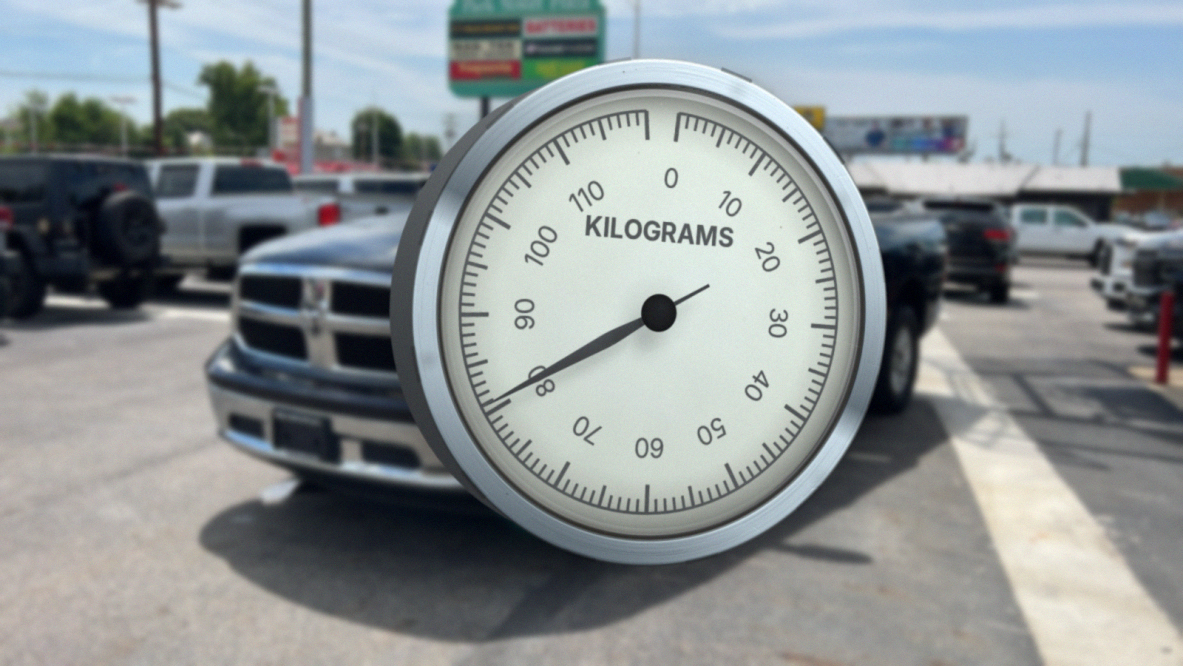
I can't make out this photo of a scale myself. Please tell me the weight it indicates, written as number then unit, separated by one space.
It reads 81 kg
